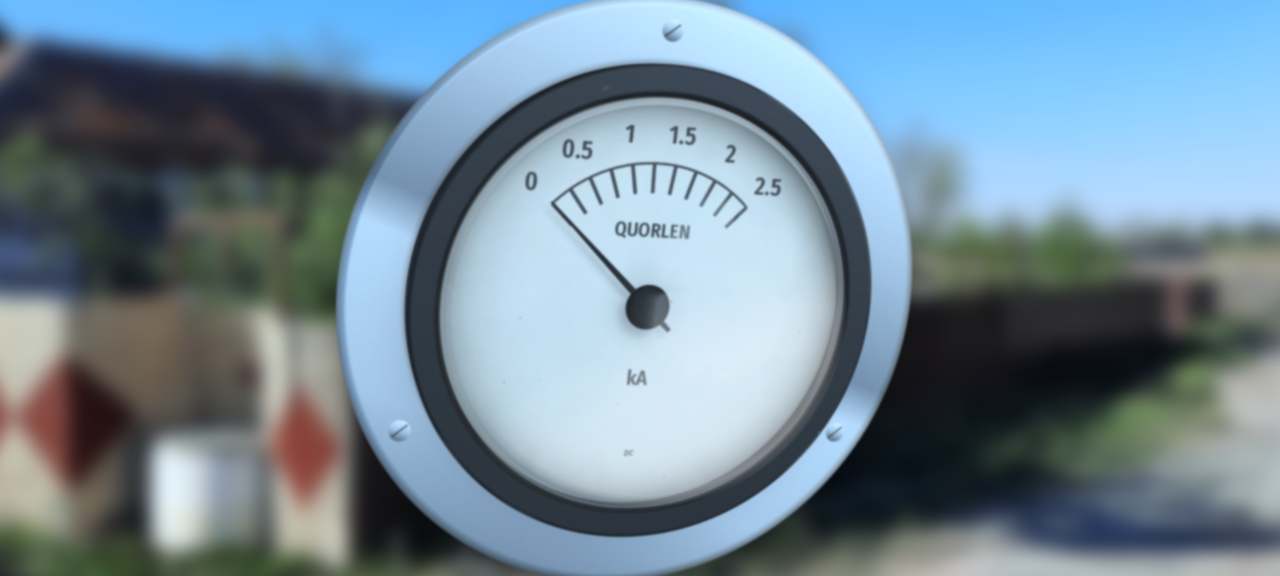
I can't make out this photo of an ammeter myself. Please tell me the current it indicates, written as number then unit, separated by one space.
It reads 0 kA
